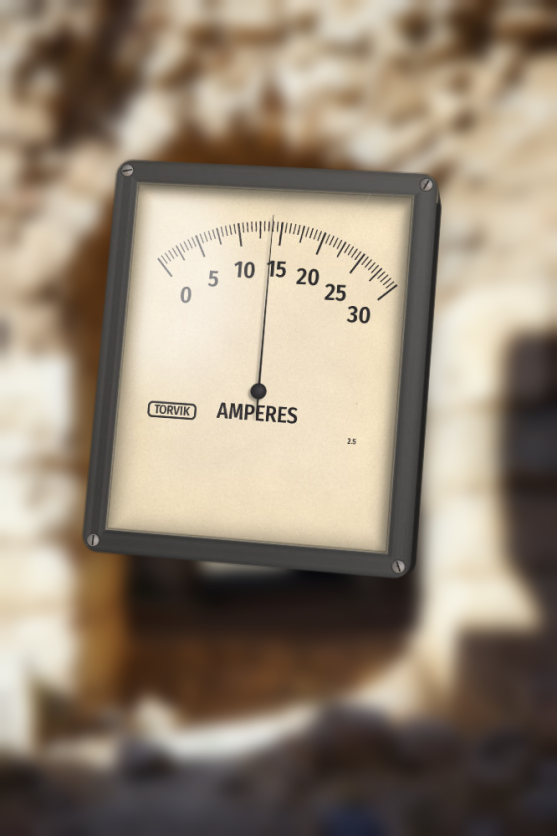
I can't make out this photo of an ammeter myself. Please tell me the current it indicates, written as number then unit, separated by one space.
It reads 14 A
